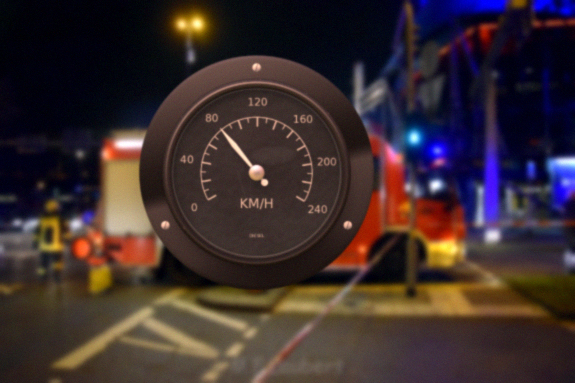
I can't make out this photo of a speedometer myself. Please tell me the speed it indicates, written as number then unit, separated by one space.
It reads 80 km/h
